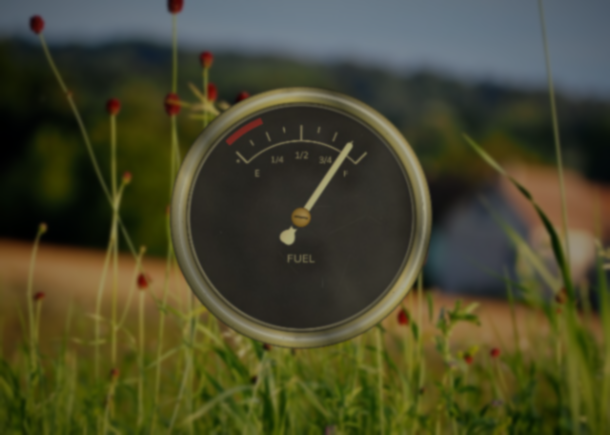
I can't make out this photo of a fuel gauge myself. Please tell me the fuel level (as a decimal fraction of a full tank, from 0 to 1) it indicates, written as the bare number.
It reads 0.875
